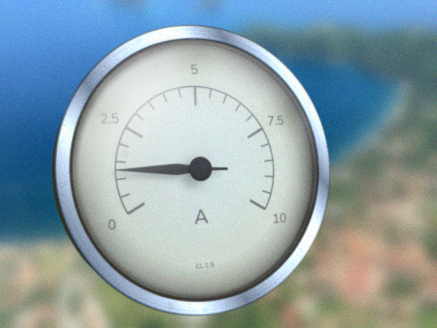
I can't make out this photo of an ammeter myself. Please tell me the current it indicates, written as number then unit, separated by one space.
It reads 1.25 A
